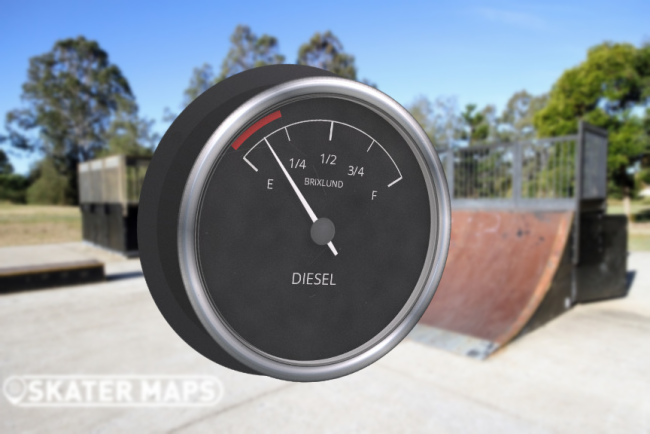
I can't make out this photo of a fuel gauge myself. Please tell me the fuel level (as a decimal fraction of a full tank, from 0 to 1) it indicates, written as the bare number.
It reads 0.125
